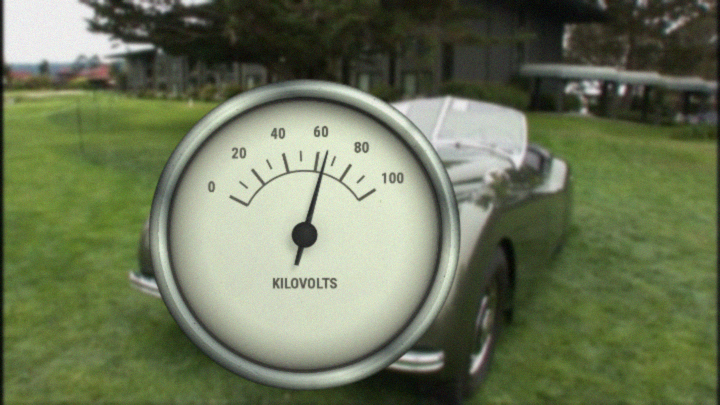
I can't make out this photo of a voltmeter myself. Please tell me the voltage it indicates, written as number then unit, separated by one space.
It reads 65 kV
